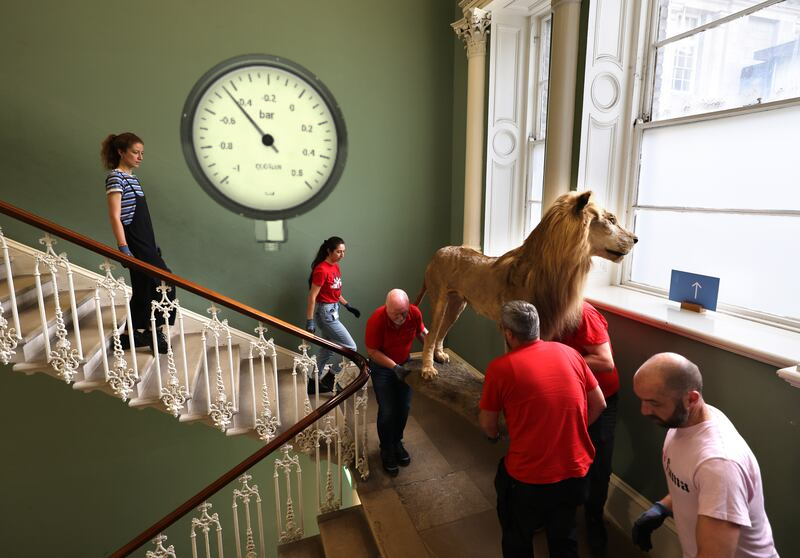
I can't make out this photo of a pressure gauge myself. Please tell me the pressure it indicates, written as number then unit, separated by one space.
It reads -0.45 bar
